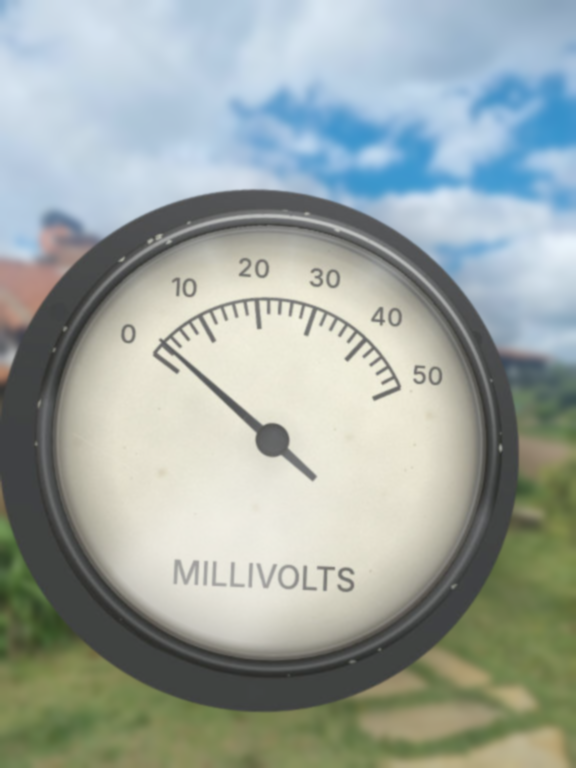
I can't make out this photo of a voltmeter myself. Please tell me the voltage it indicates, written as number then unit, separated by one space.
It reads 2 mV
